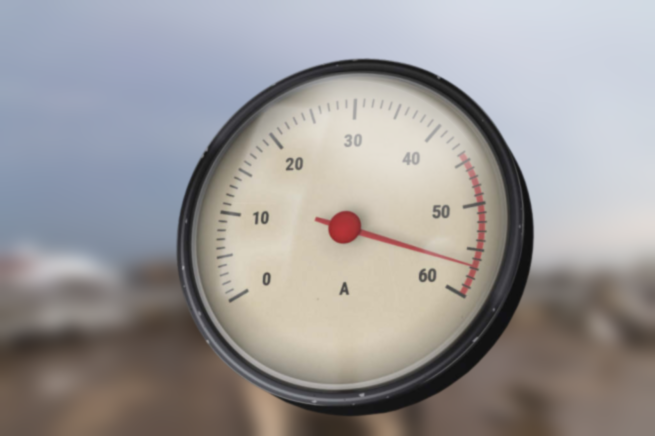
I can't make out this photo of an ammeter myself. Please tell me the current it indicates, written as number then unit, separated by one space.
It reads 57 A
